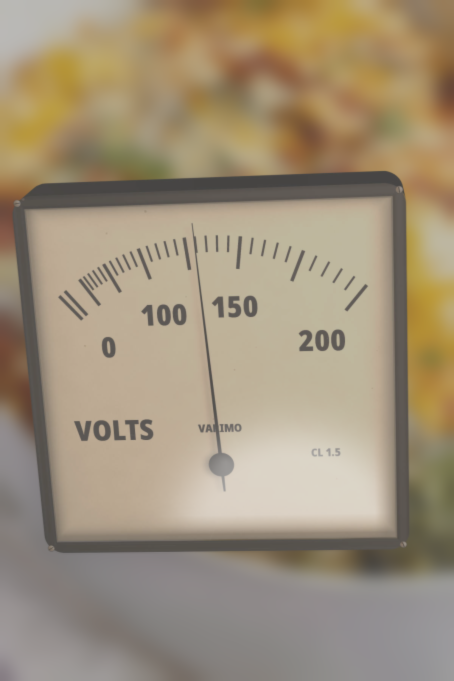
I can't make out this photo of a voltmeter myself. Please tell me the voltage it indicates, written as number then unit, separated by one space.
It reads 130 V
